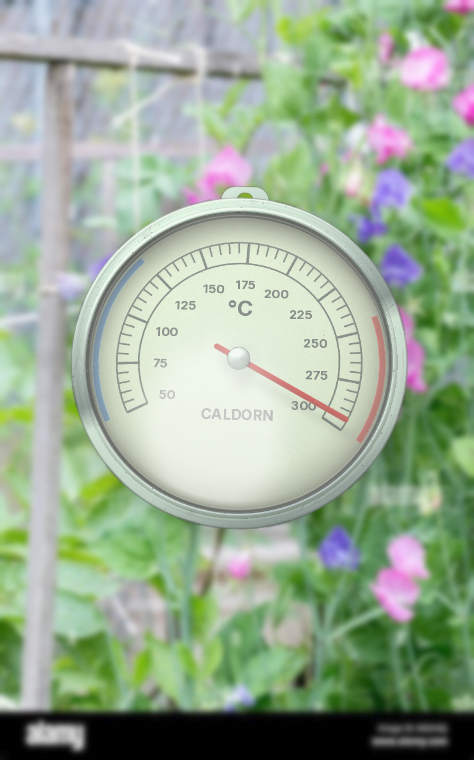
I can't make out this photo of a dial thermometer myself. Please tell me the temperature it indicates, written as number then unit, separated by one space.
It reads 295 °C
